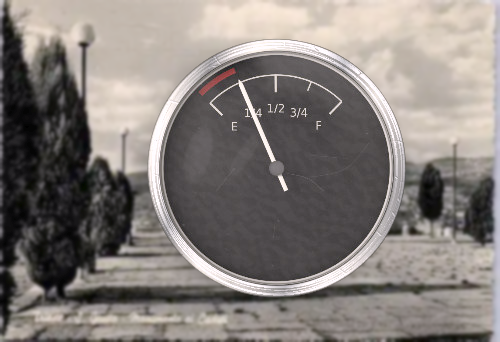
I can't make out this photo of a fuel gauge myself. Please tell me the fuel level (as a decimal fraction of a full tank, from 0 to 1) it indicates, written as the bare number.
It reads 0.25
